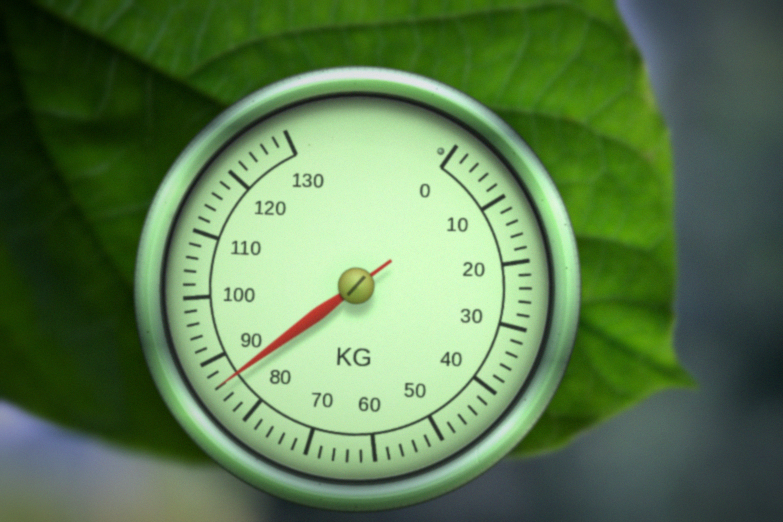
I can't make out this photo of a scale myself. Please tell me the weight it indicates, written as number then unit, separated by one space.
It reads 86 kg
